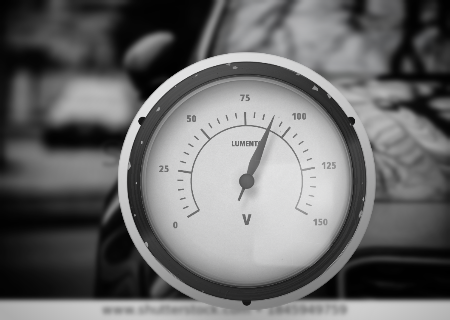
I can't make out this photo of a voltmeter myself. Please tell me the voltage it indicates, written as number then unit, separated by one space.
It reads 90 V
